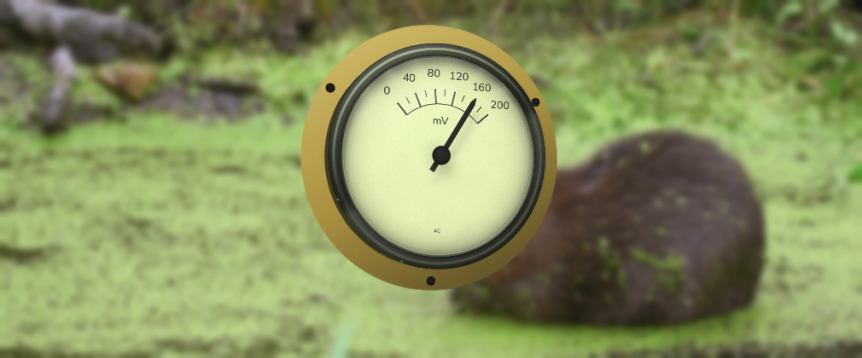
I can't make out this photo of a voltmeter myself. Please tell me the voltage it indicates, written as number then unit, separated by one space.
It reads 160 mV
